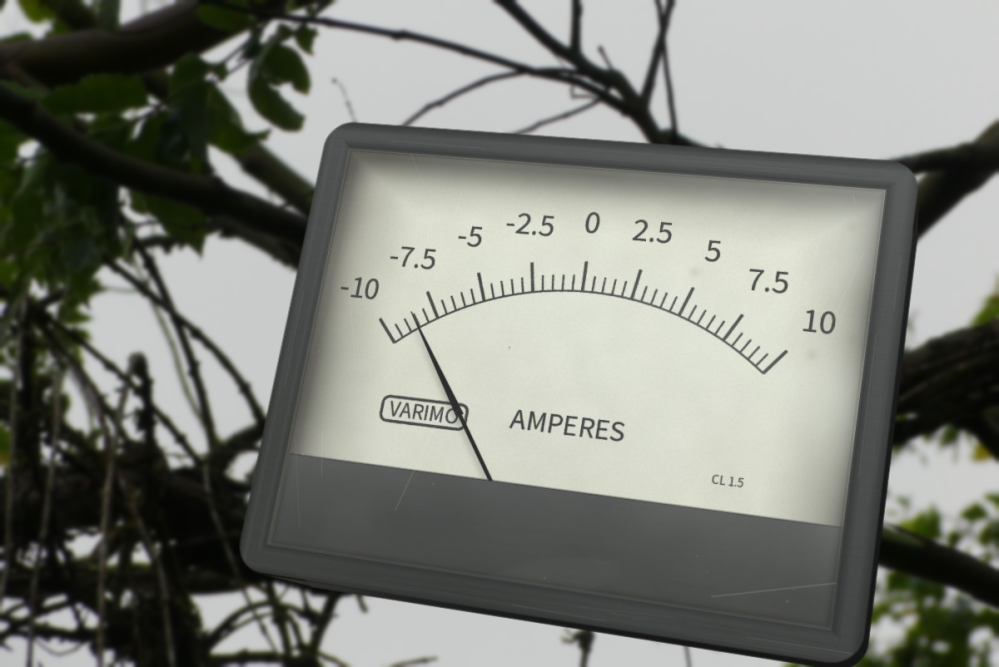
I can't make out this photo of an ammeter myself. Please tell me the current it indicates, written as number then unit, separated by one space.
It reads -8.5 A
